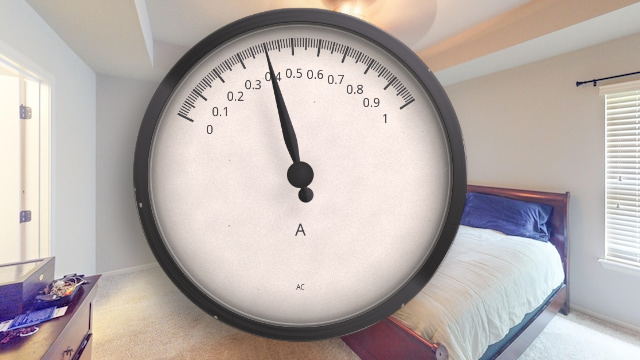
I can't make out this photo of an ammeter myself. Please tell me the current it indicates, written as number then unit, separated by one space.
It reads 0.4 A
